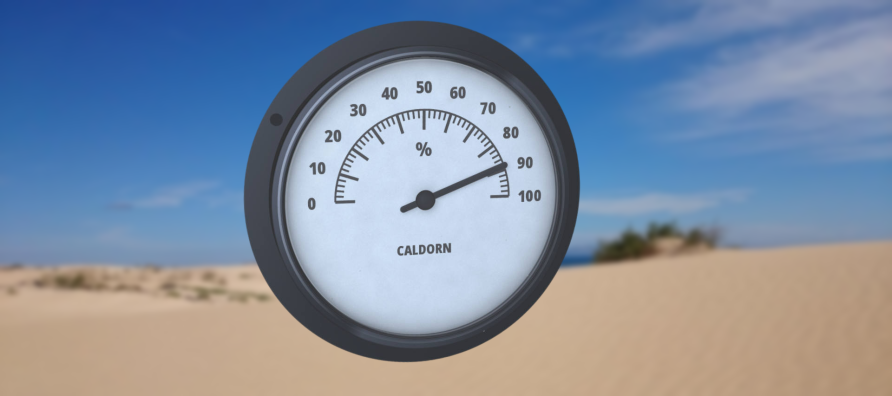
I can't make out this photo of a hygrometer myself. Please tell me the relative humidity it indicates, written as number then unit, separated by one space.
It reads 88 %
